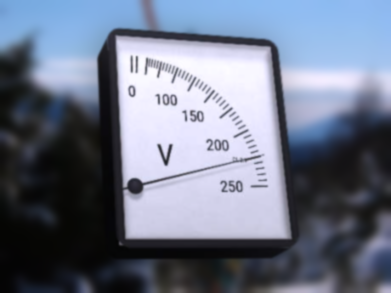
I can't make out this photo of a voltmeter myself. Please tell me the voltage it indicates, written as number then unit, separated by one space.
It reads 225 V
